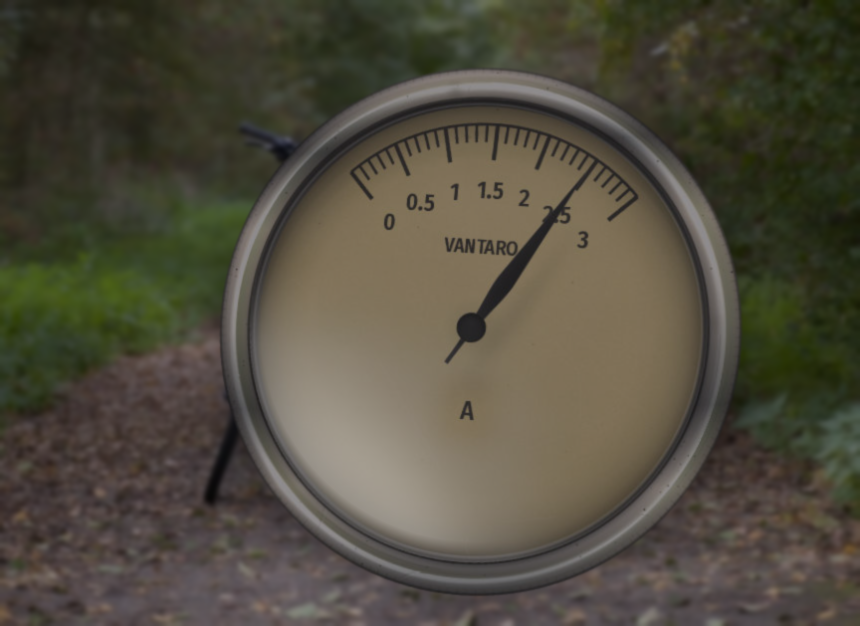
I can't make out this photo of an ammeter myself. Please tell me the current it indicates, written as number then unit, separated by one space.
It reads 2.5 A
